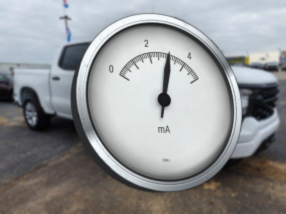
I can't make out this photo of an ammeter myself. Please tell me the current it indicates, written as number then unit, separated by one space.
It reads 3 mA
